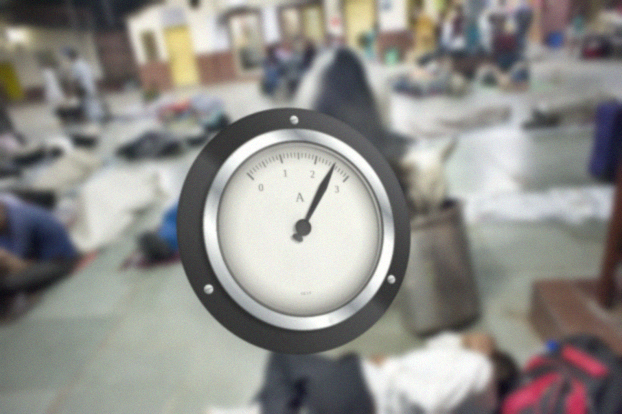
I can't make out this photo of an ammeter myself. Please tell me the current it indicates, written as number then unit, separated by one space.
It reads 2.5 A
